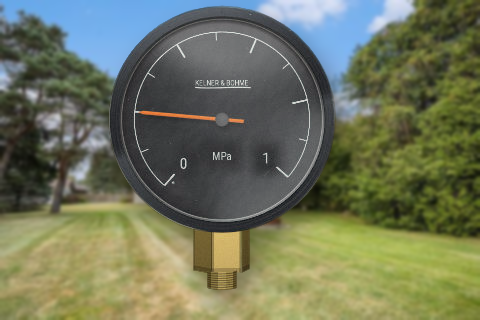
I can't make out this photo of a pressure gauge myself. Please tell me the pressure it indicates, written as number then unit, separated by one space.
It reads 0.2 MPa
